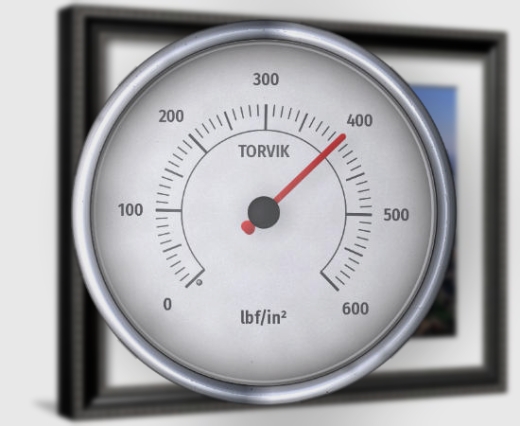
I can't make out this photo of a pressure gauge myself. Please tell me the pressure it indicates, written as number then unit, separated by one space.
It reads 400 psi
